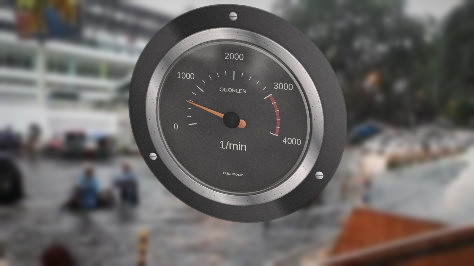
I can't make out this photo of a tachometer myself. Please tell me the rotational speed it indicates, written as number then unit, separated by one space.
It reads 600 rpm
